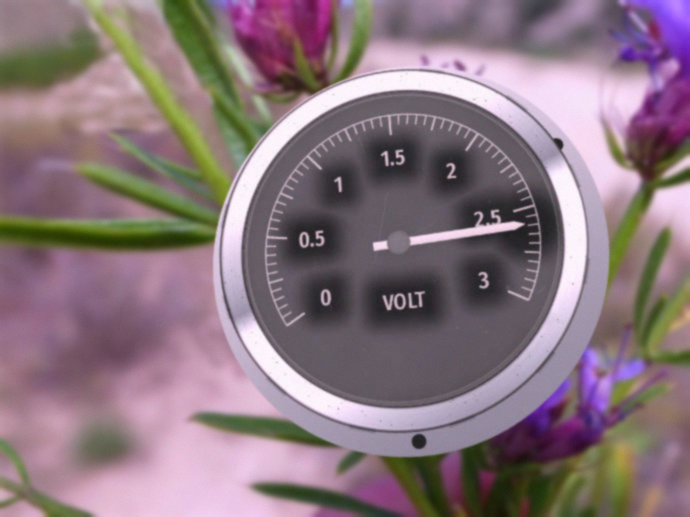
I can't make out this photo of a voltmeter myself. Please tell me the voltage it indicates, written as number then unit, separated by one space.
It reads 2.6 V
